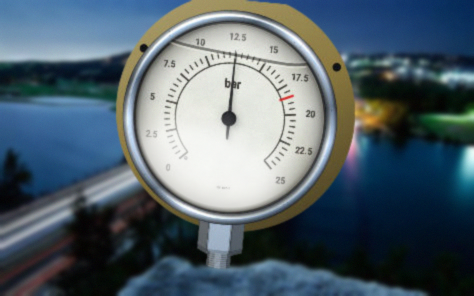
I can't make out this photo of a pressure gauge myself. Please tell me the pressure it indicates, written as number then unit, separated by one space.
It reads 12.5 bar
